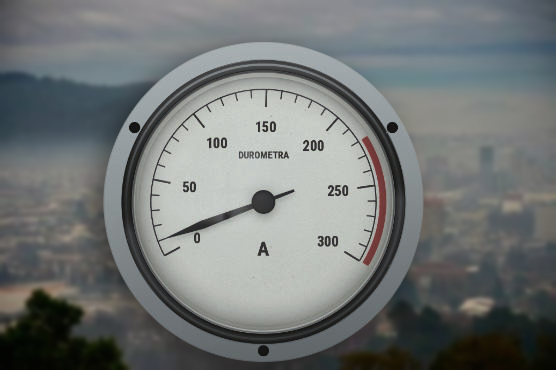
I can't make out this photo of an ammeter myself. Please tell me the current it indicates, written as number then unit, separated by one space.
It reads 10 A
